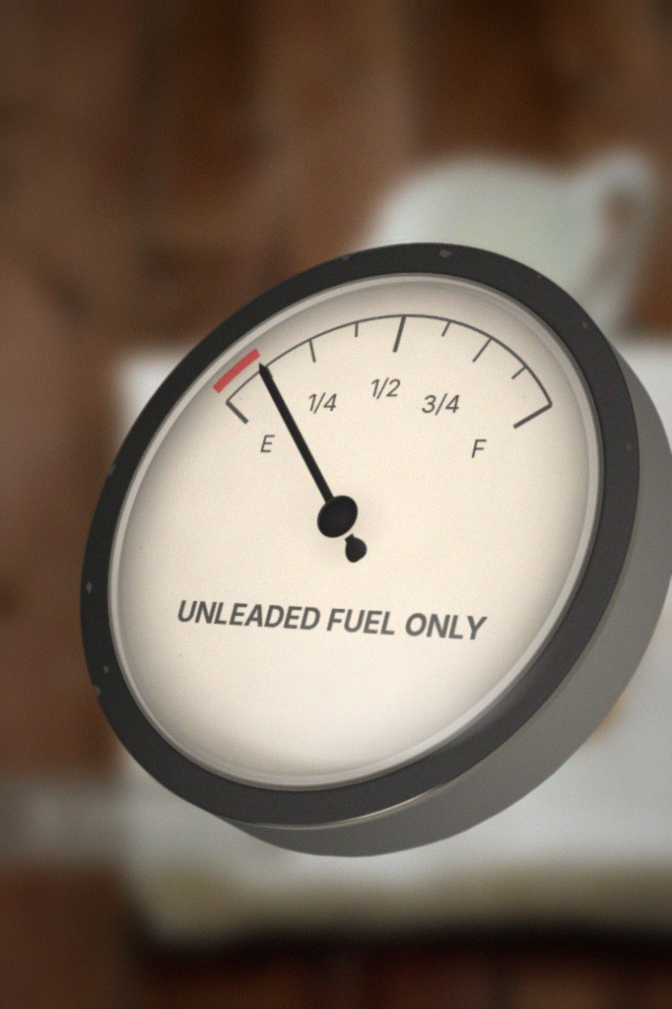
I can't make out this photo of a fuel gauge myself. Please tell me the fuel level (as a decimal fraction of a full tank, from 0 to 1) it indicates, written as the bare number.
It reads 0.125
